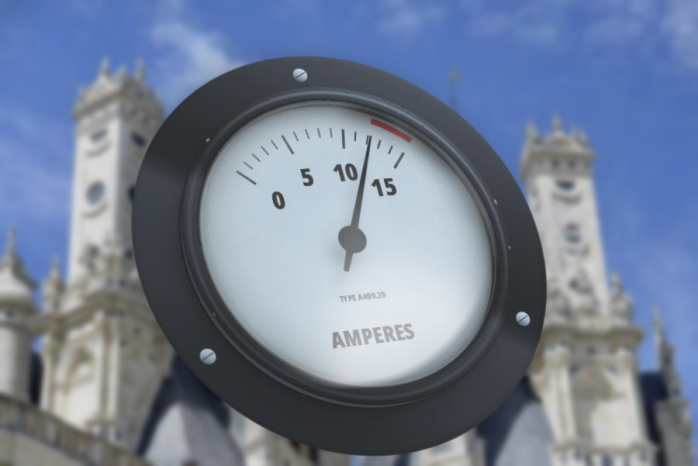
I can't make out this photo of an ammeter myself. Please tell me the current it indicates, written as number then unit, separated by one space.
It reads 12 A
